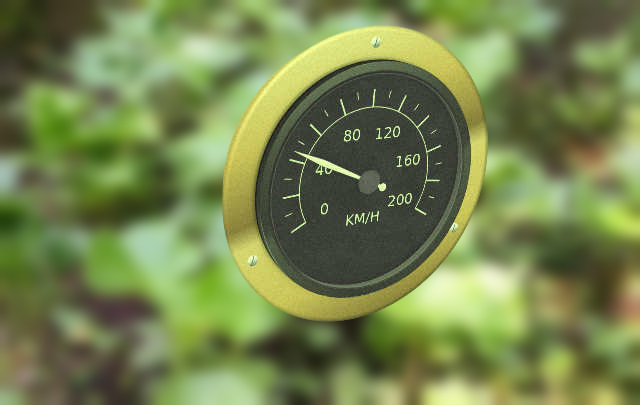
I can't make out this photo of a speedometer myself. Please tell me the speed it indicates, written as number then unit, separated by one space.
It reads 45 km/h
